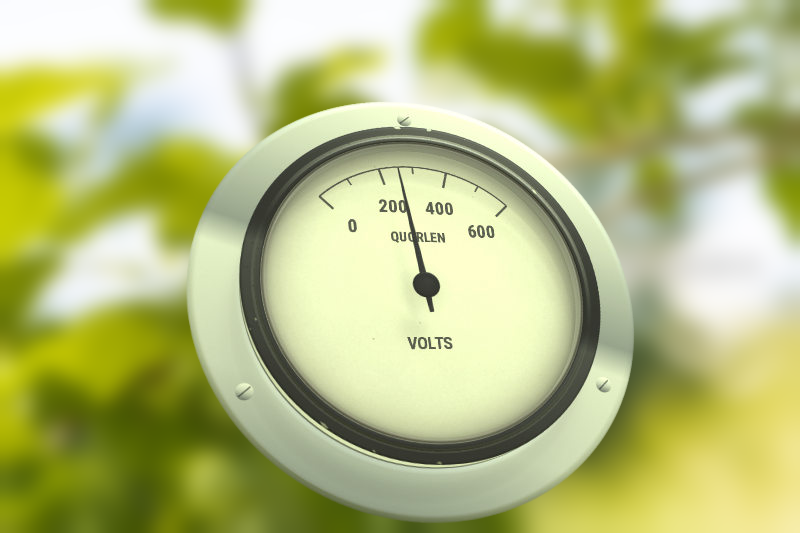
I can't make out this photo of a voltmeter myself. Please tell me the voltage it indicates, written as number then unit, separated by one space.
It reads 250 V
